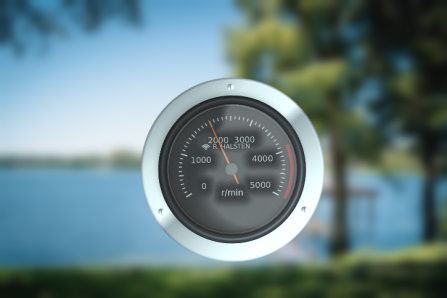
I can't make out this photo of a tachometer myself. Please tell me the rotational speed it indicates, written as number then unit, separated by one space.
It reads 2000 rpm
